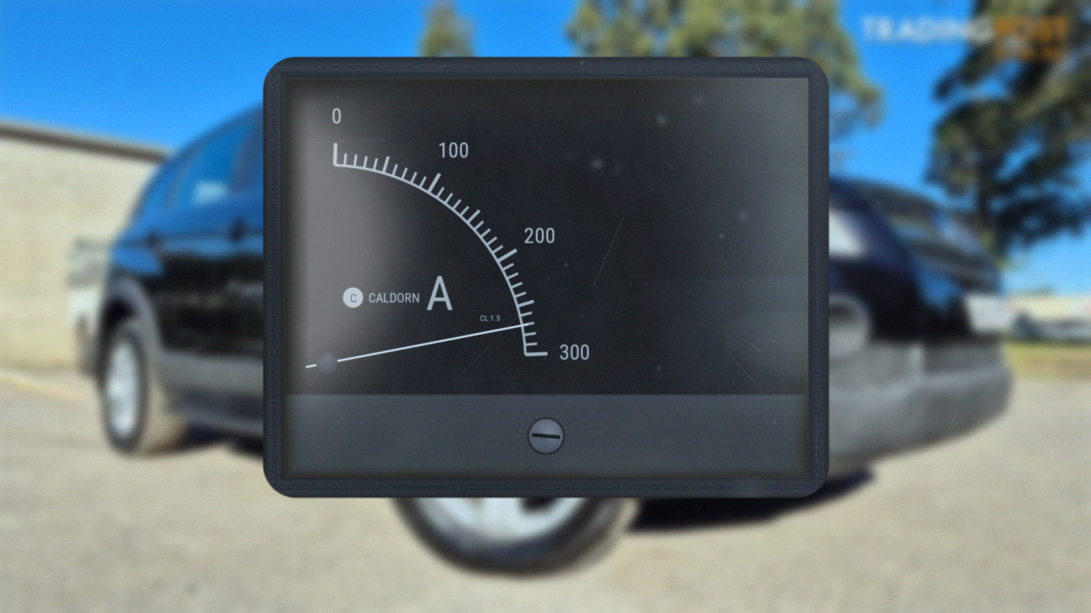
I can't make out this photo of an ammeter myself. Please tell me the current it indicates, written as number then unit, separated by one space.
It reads 270 A
